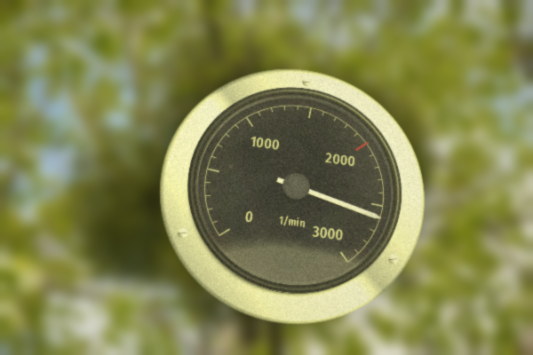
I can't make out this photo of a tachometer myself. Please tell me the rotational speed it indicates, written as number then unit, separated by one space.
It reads 2600 rpm
